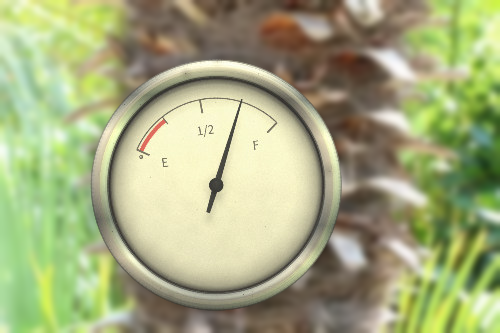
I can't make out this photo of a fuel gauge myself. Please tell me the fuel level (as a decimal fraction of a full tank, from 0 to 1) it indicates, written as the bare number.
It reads 0.75
